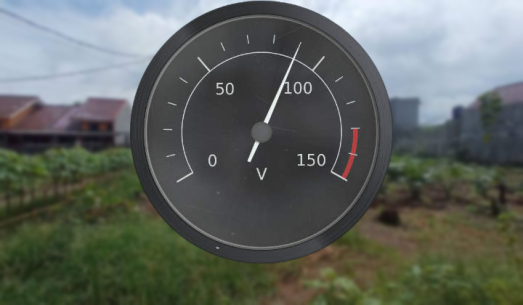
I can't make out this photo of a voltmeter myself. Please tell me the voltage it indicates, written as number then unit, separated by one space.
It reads 90 V
